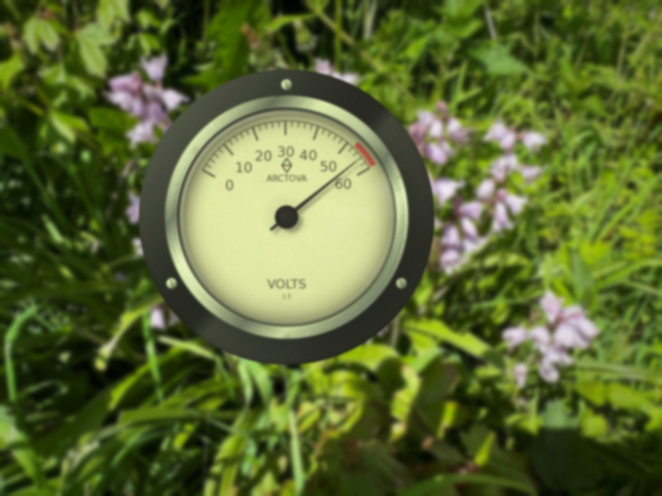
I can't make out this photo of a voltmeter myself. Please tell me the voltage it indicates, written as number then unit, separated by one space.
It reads 56 V
